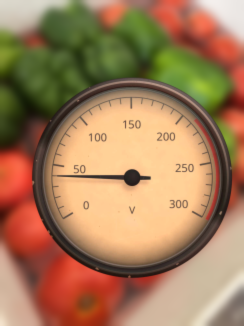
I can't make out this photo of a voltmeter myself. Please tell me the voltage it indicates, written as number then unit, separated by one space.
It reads 40 V
